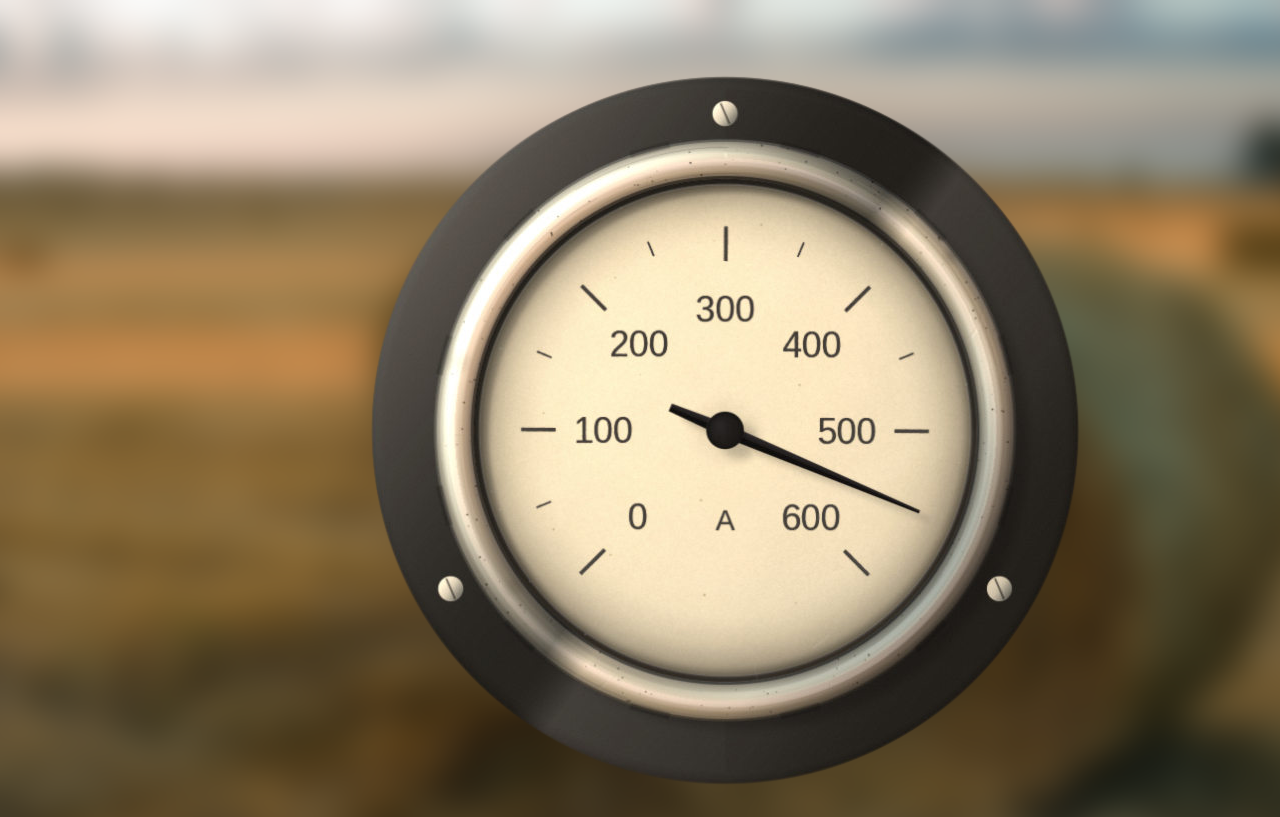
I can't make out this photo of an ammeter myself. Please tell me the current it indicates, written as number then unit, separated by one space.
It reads 550 A
